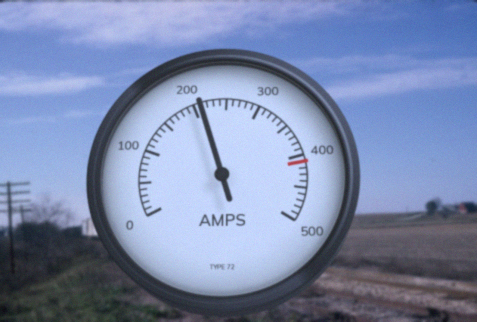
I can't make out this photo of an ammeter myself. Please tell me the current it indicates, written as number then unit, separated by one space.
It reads 210 A
